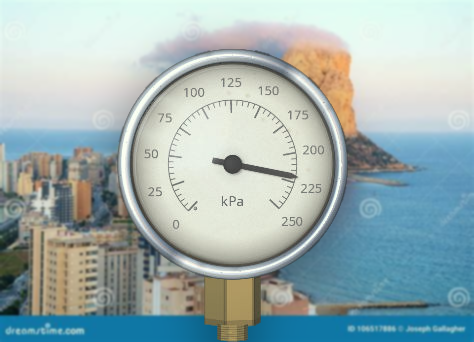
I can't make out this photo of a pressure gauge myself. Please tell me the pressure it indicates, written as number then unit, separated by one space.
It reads 220 kPa
